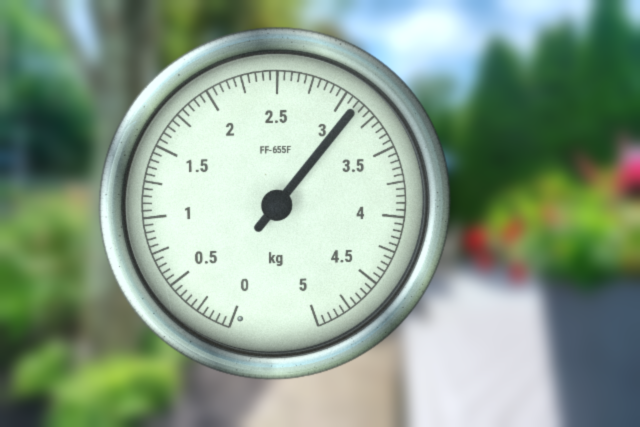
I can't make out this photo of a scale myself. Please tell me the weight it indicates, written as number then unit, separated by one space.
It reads 3.1 kg
